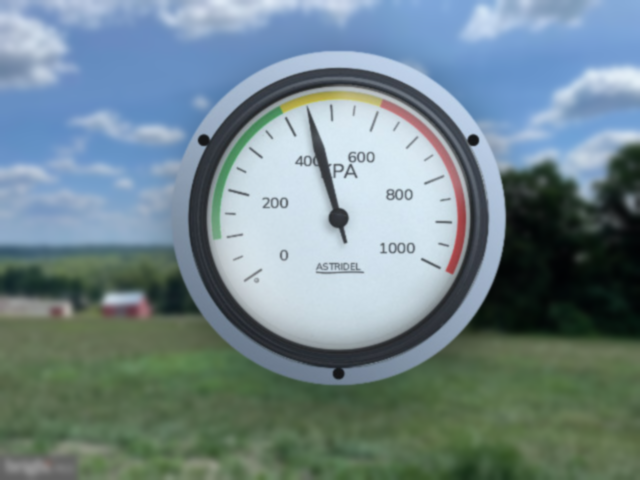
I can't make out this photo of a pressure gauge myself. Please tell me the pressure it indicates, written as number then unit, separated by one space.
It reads 450 kPa
